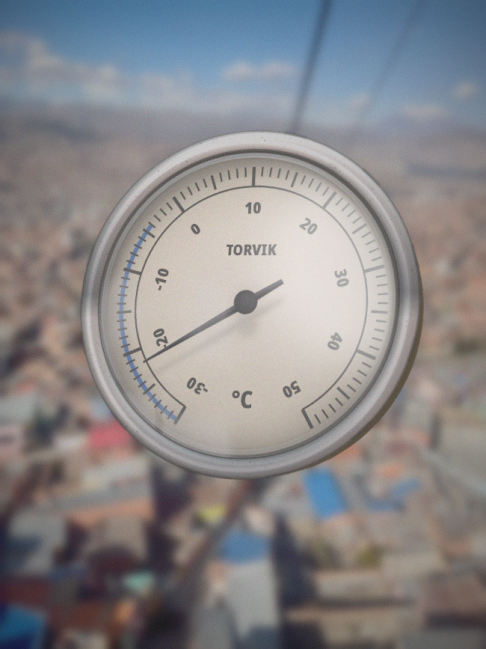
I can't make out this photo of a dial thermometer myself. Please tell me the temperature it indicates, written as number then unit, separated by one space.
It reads -22 °C
